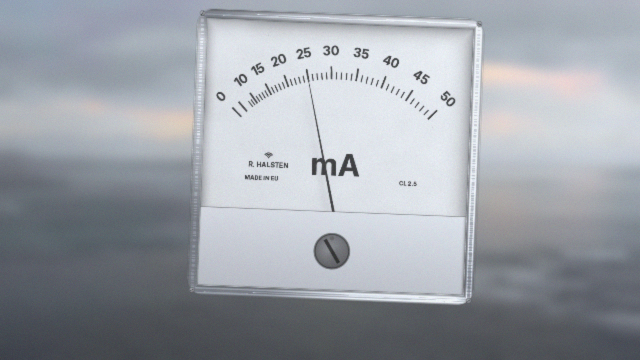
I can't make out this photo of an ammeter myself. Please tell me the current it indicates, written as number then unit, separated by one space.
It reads 25 mA
